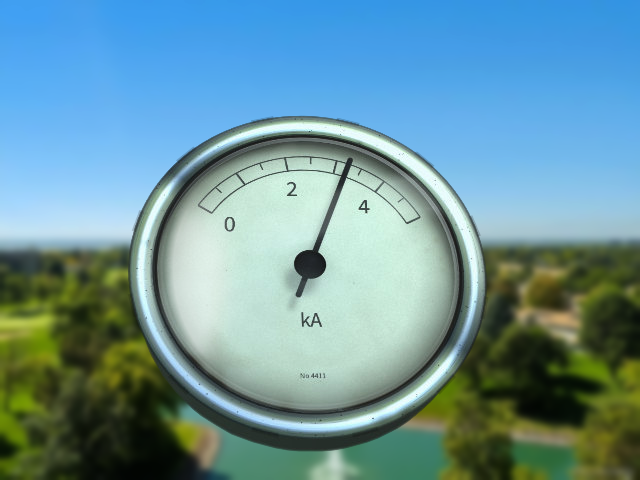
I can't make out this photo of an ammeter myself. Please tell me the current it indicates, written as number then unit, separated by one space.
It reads 3.25 kA
